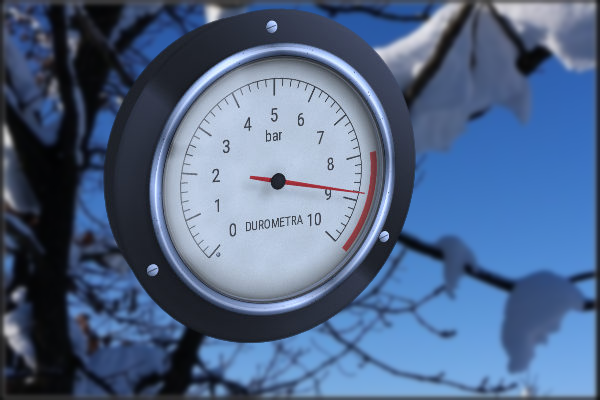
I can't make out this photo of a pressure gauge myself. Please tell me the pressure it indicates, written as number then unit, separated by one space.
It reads 8.8 bar
